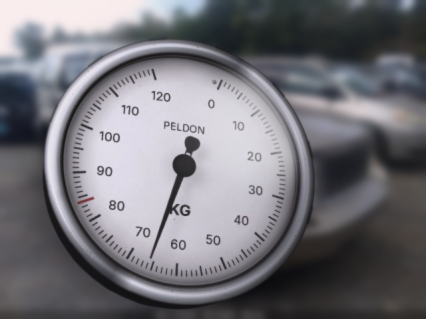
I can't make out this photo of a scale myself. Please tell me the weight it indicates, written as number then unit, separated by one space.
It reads 66 kg
